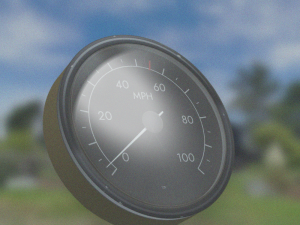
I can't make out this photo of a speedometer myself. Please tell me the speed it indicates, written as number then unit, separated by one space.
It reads 2.5 mph
